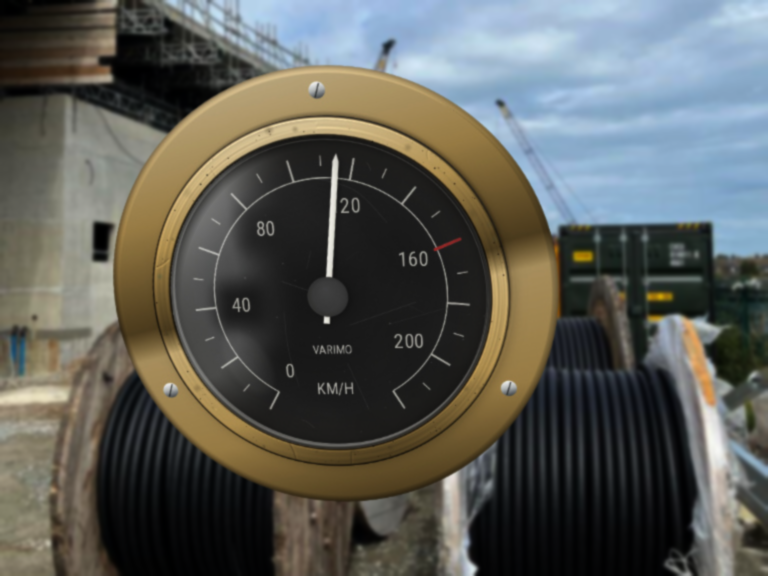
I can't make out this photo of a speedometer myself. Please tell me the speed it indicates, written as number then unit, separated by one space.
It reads 115 km/h
